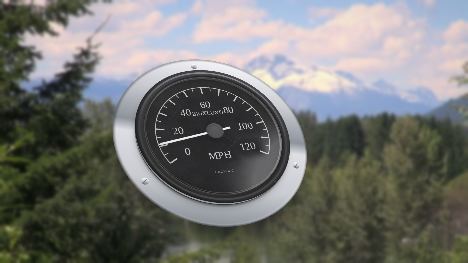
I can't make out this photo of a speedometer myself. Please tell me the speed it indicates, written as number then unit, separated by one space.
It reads 10 mph
